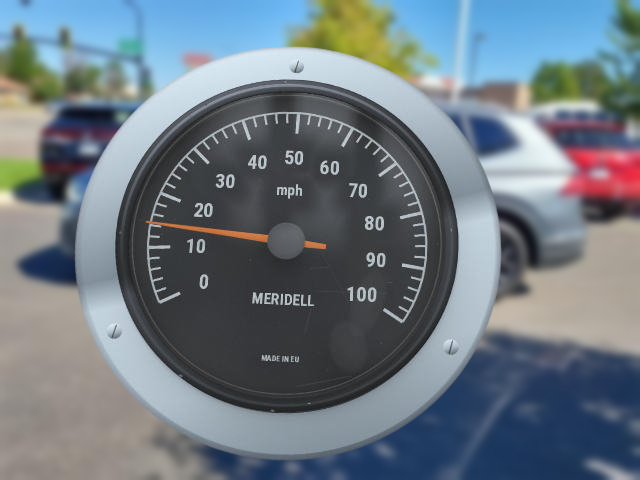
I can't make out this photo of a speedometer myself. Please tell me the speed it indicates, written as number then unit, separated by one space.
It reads 14 mph
